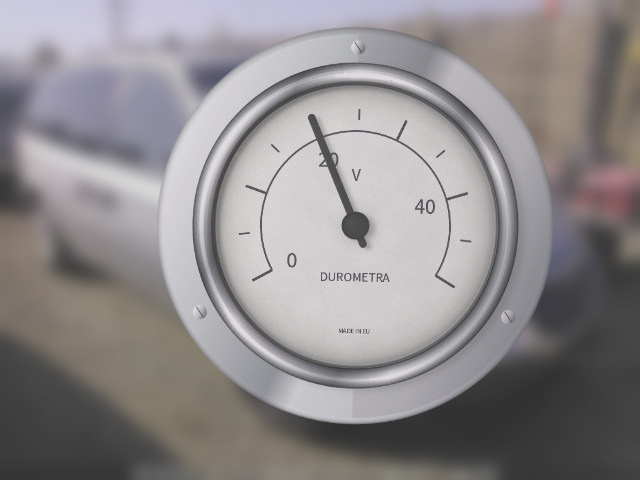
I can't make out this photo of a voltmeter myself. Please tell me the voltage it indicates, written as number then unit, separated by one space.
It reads 20 V
